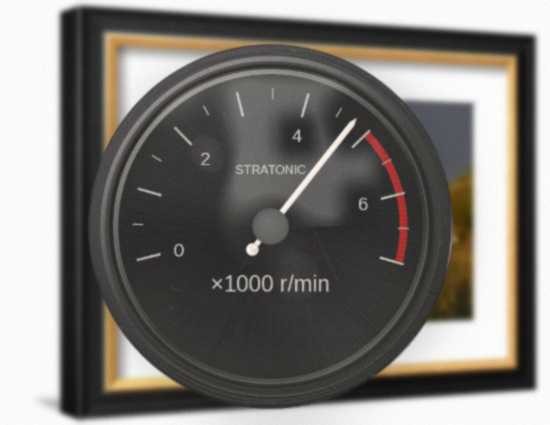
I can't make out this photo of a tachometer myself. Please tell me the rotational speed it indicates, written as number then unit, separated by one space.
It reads 4750 rpm
